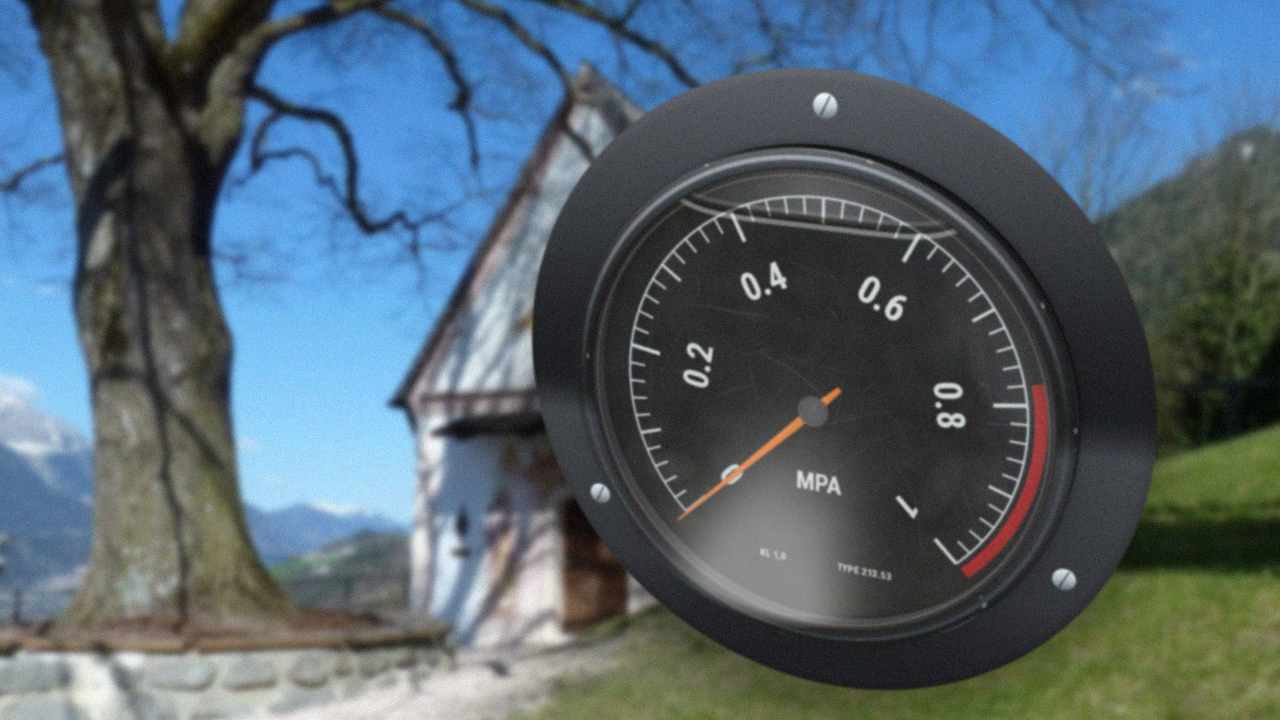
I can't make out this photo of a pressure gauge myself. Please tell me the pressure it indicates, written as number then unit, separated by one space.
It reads 0 MPa
